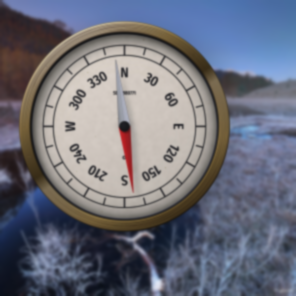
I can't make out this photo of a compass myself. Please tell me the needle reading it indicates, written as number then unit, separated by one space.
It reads 172.5 °
